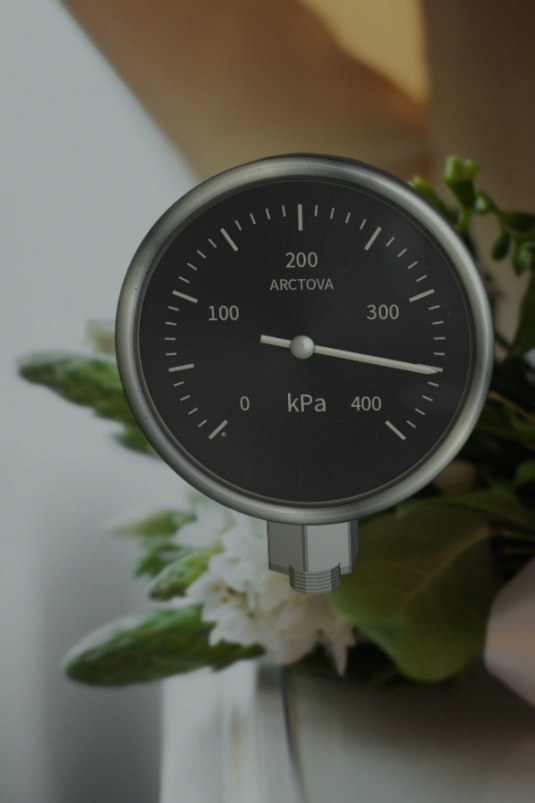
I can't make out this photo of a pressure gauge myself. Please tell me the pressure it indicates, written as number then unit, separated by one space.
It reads 350 kPa
